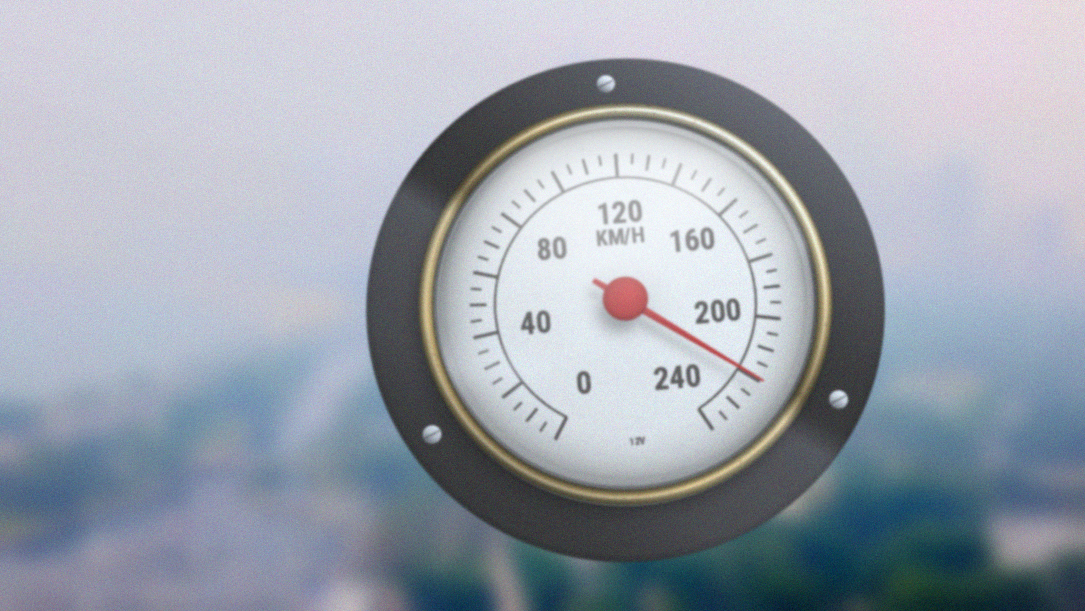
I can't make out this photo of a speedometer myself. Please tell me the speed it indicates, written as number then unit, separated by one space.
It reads 220 km/h
